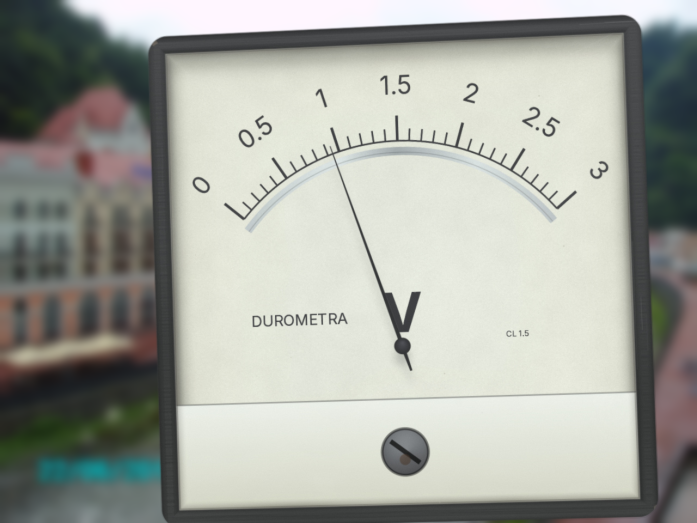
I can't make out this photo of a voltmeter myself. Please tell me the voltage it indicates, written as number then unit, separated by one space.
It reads 0.95 V
